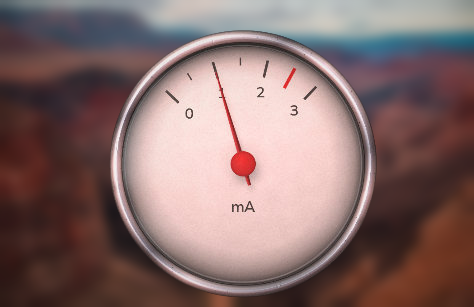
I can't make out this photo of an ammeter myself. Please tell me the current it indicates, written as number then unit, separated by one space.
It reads 1 mA
